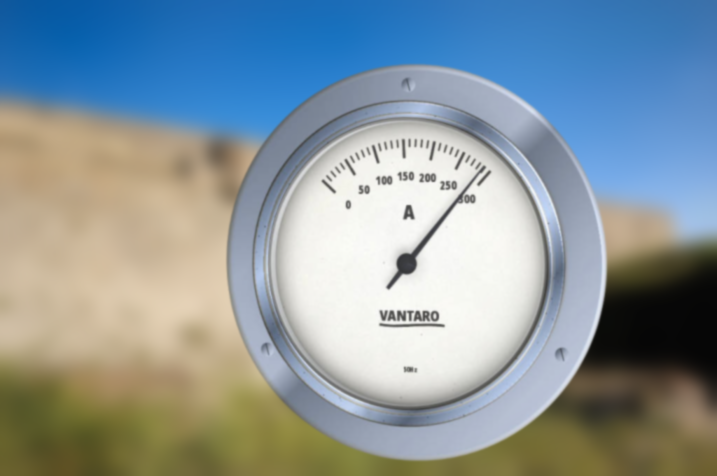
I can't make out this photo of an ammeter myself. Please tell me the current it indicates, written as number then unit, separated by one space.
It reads 290 A
